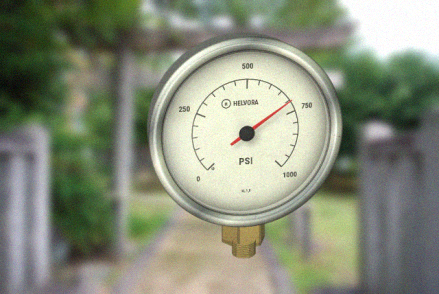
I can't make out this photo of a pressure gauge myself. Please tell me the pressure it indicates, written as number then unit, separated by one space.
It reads 700 psi
